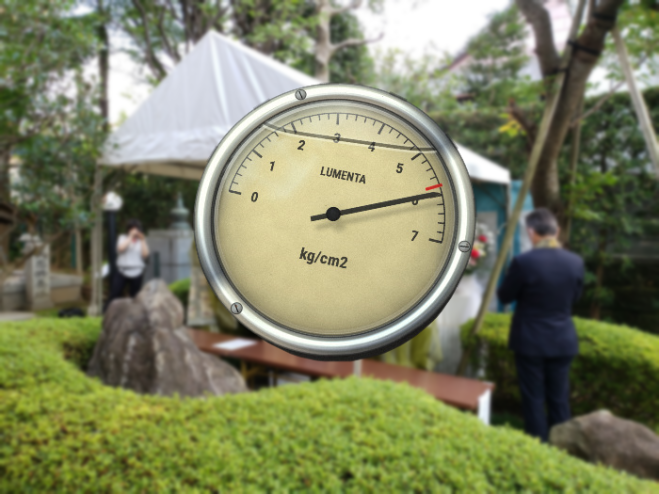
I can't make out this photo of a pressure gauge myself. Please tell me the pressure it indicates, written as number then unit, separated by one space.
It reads 6 kg/cm²
